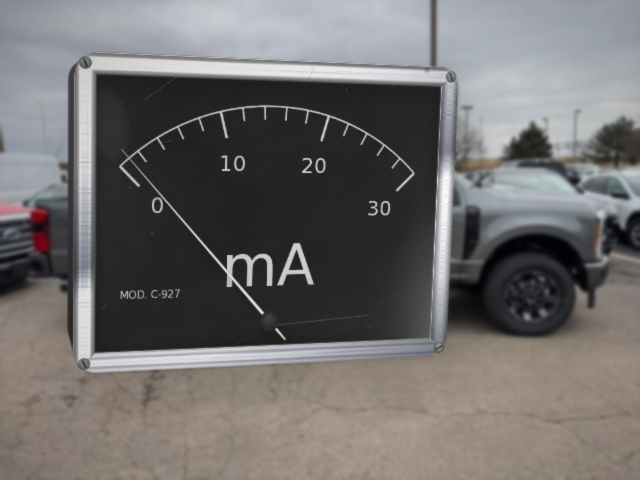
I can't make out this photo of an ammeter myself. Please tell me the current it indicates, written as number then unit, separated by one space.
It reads 1 mA
